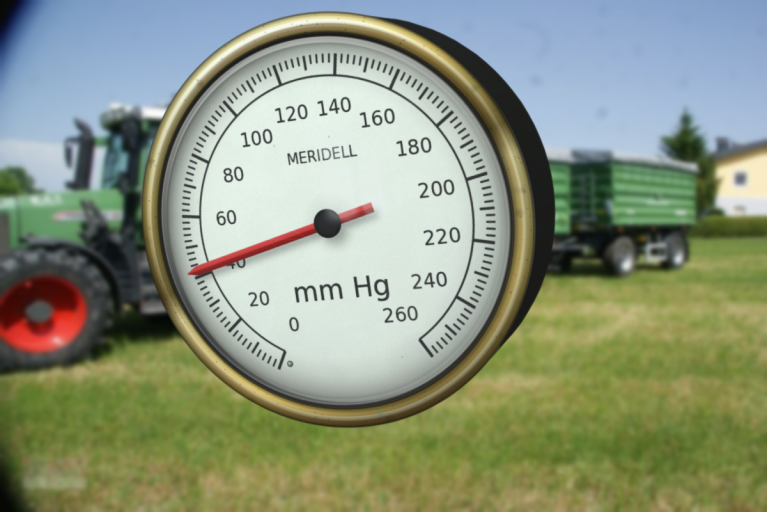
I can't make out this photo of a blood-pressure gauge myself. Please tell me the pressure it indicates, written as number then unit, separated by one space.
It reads 42 mmHg
